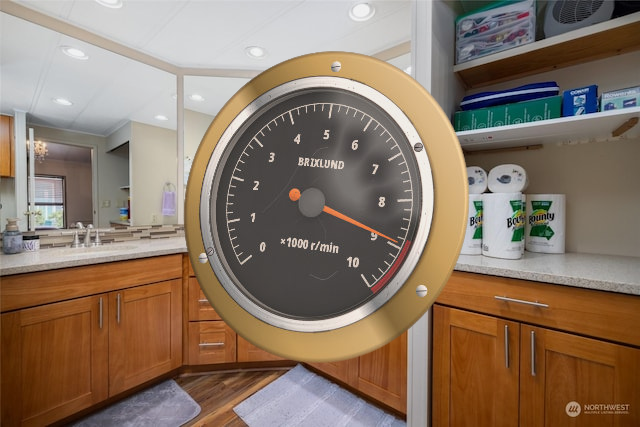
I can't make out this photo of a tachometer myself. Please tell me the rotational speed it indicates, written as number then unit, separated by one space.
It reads 8900 rpm
